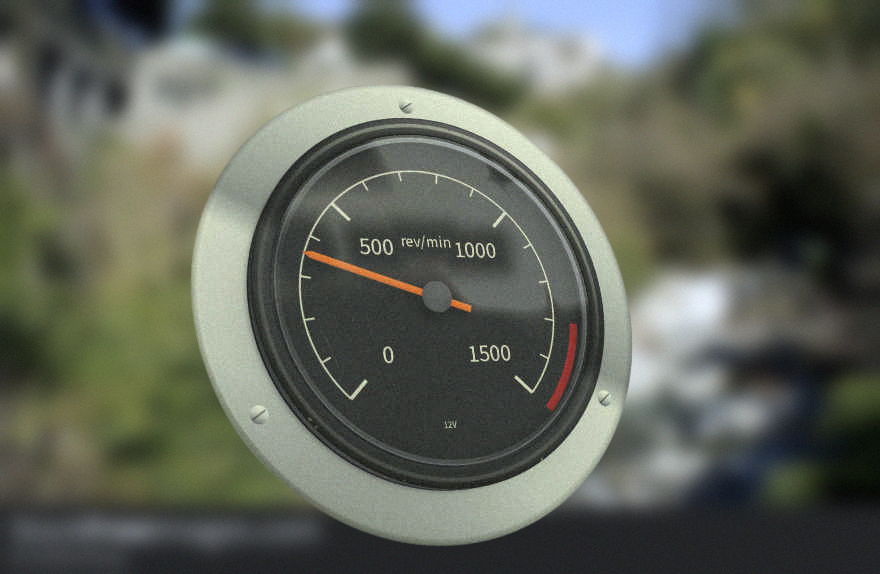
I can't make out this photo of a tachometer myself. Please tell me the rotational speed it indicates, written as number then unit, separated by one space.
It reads 350 rpm
